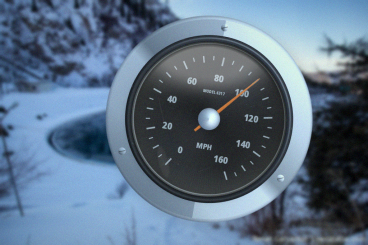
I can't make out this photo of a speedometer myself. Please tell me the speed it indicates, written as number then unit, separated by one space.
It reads 100 mph
